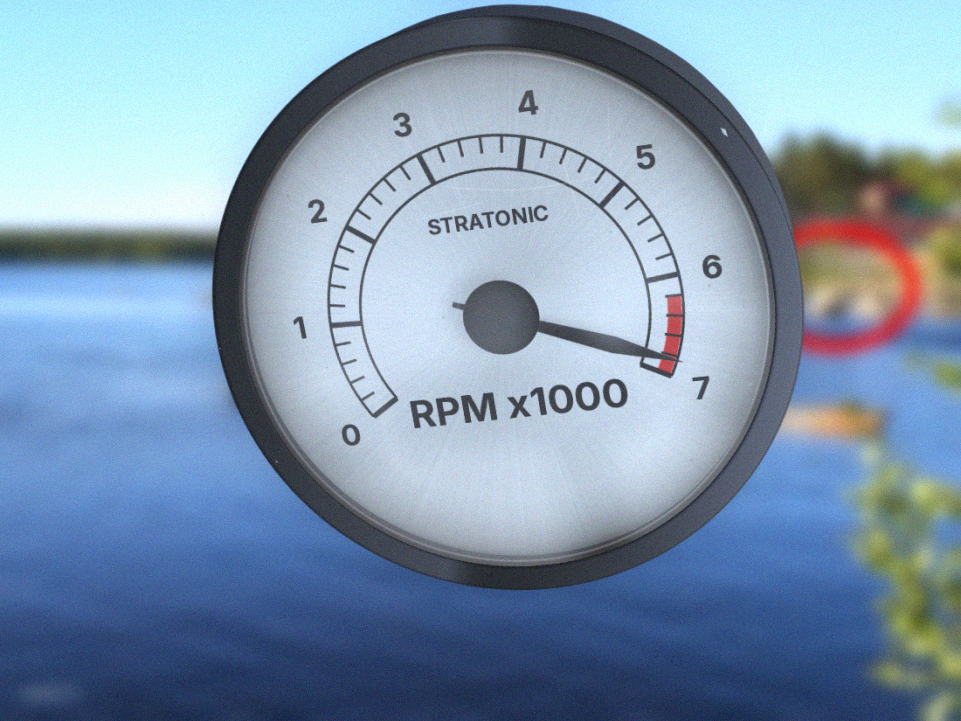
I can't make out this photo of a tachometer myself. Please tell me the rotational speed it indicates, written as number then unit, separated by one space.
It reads 6800 rpm
